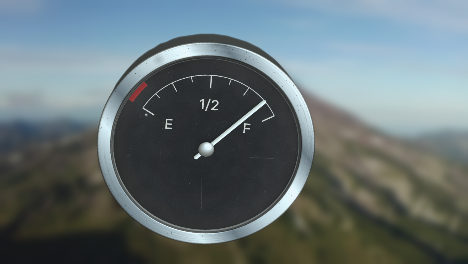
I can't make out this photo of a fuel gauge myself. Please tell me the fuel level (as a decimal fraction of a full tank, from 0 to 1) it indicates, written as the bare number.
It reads 0.875
